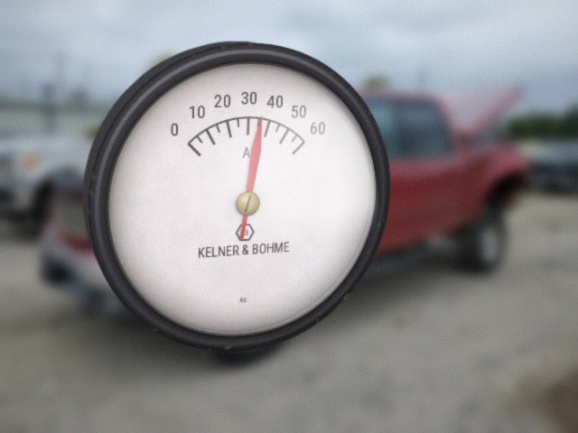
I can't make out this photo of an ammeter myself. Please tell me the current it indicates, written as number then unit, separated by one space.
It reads 35 A
